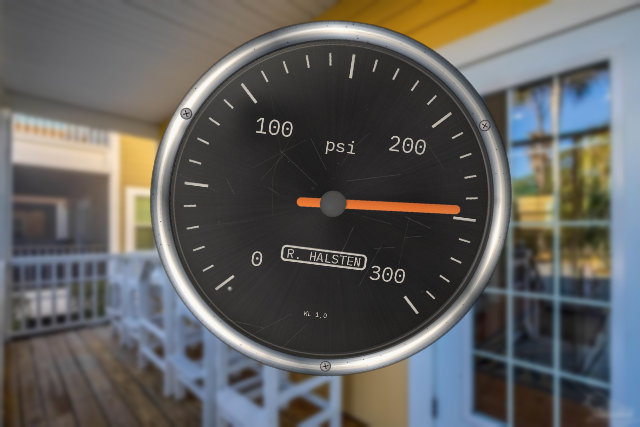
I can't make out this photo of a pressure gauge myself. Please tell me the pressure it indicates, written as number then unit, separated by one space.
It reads 245 psi
